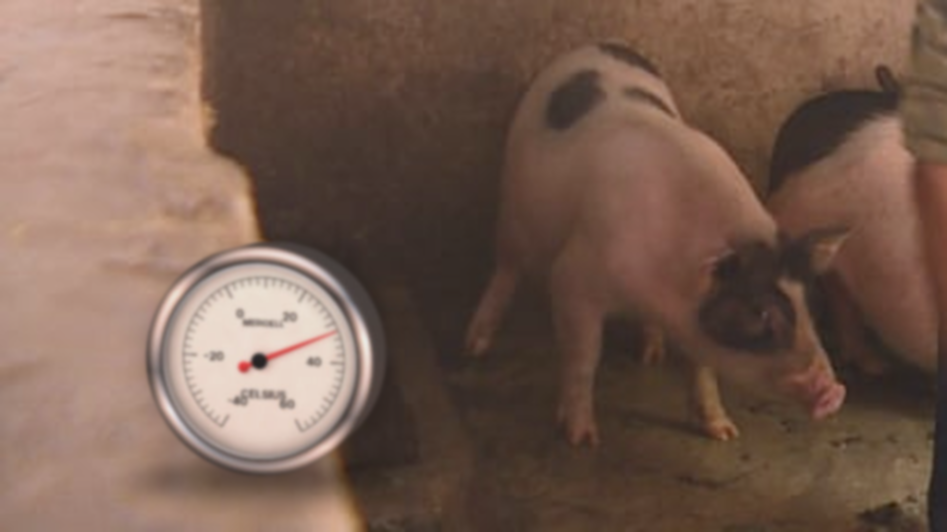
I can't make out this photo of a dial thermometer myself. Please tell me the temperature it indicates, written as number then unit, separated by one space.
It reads 32 °C
